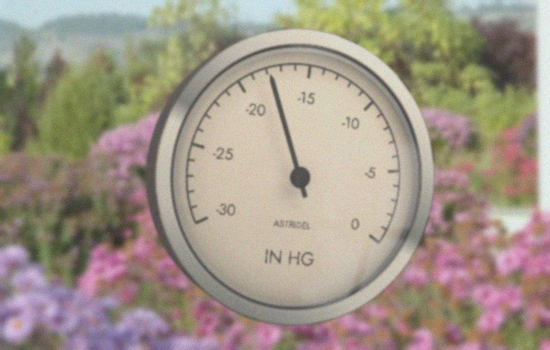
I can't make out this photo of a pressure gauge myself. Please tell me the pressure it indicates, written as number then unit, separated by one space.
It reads -18 inHg
